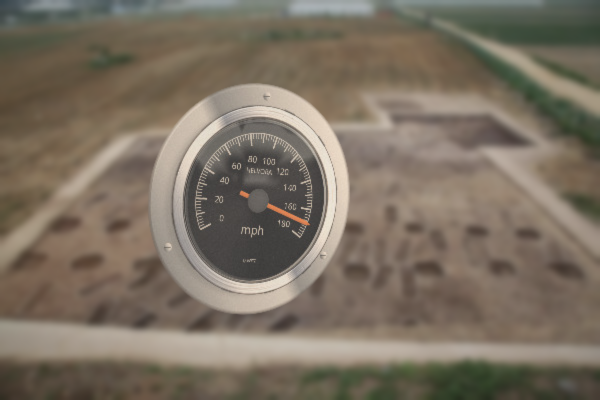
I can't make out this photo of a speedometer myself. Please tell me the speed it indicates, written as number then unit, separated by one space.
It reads 170 mph
